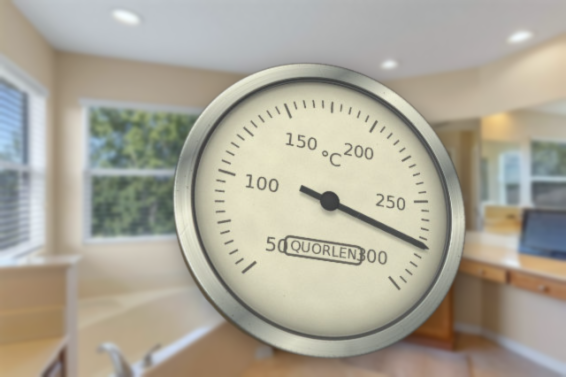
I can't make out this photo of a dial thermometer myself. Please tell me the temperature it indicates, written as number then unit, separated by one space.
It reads 275 °C
